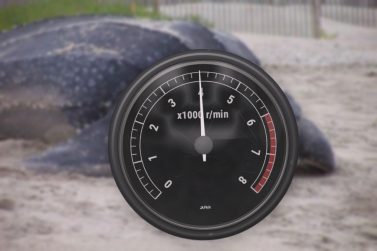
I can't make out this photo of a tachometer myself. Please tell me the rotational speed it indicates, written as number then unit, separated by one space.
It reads 4000 rpm
